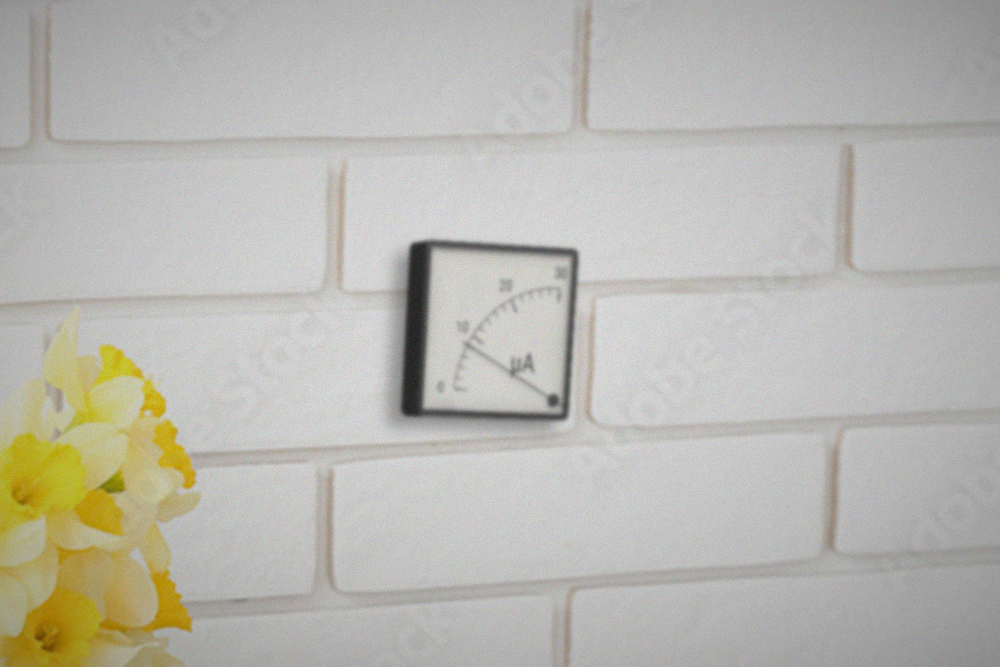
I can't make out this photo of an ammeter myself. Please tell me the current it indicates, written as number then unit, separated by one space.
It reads 8 µA
